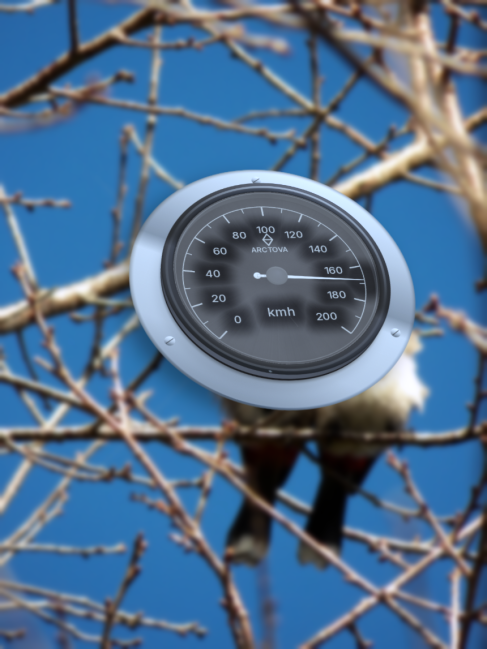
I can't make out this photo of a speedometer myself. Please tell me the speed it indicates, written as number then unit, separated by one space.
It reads 170 km/h
